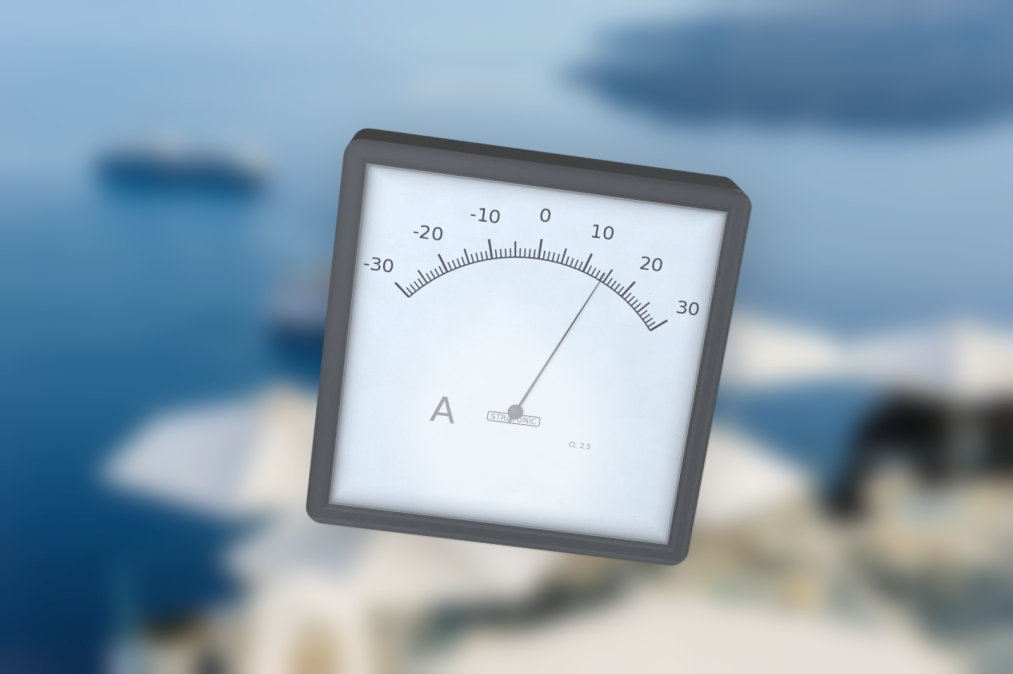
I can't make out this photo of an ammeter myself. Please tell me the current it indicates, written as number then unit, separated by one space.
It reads 14 A
